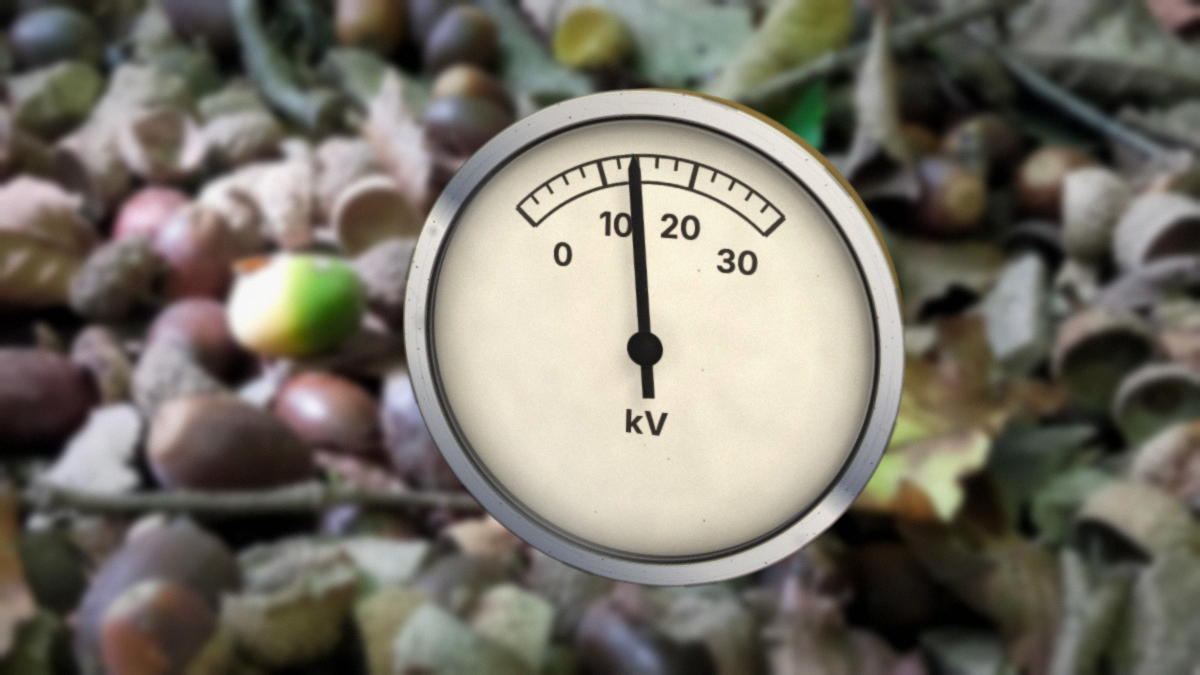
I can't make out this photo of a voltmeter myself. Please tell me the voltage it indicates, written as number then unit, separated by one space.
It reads 14 kV
